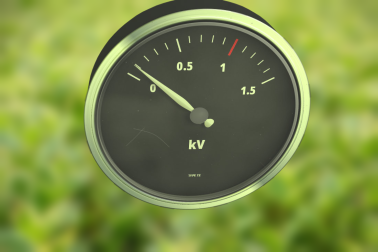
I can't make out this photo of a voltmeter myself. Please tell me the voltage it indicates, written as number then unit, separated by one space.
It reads 0.1 kV
